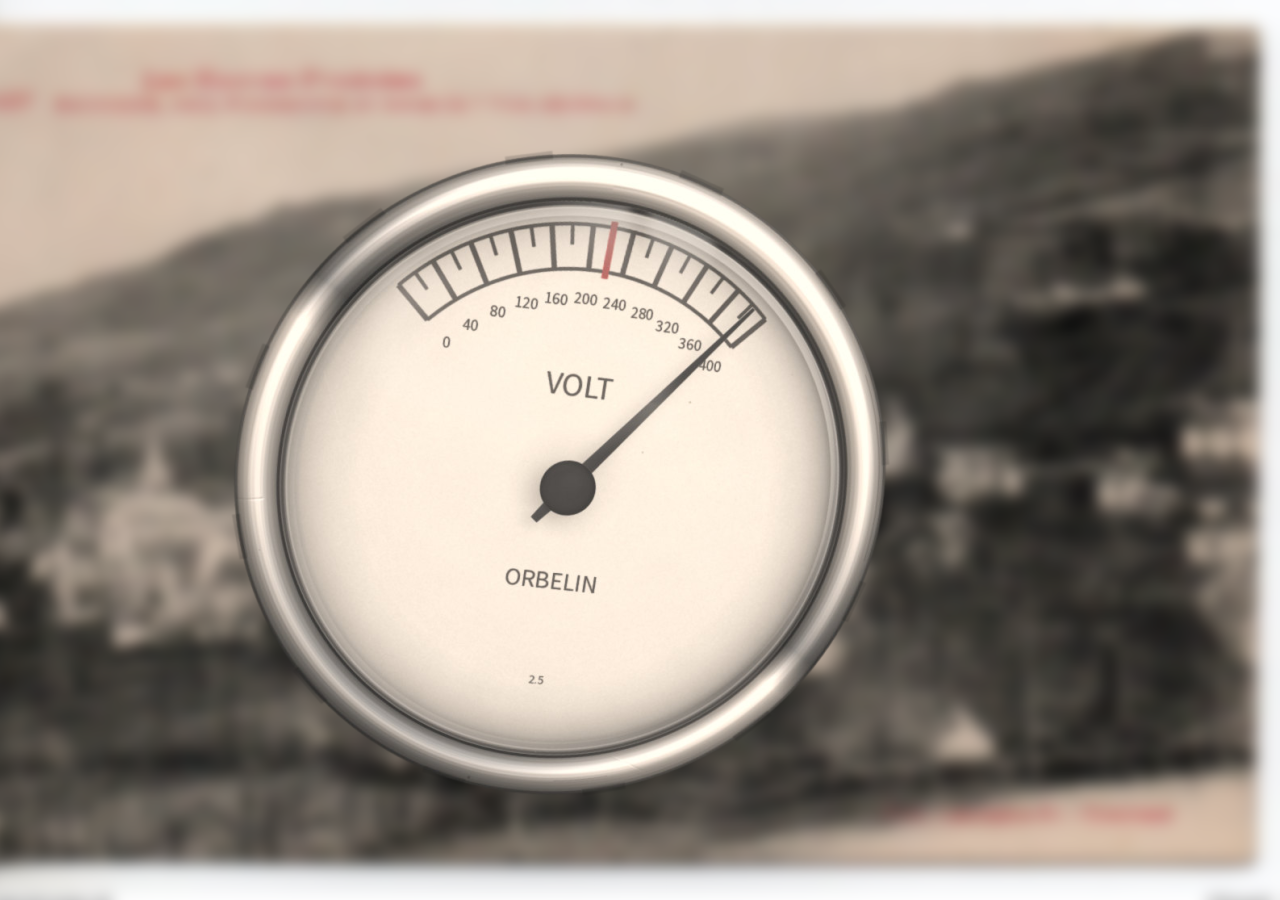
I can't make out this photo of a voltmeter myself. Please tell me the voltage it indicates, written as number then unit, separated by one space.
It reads 380 V
